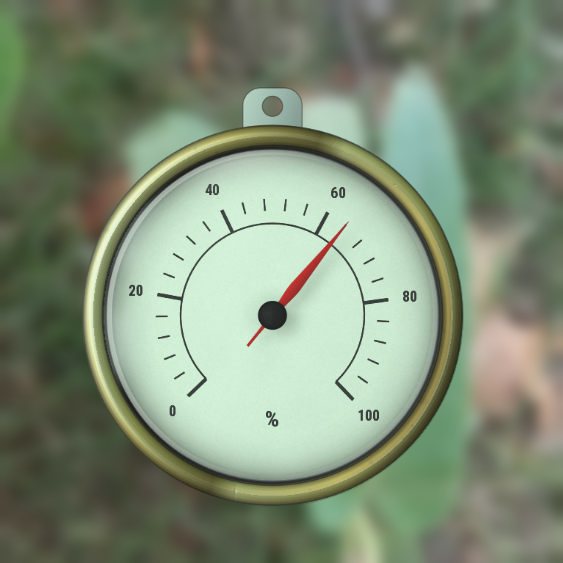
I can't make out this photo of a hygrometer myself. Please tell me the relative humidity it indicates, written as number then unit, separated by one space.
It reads 64 %
